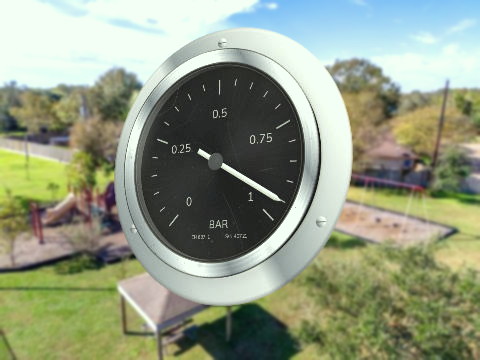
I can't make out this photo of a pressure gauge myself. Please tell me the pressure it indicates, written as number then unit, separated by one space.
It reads 0.95 bar
